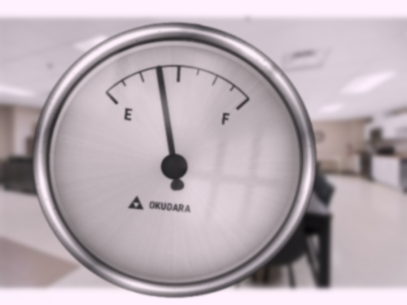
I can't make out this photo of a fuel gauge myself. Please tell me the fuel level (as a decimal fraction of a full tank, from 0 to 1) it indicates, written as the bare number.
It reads 0.375
